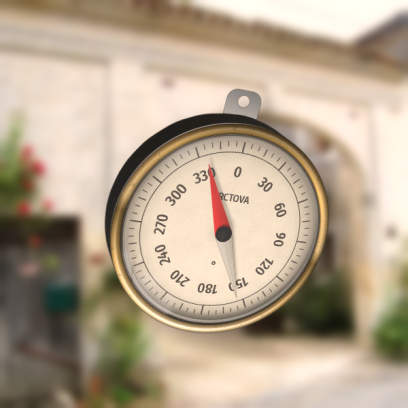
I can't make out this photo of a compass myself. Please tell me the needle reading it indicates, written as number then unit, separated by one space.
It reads 335 °
